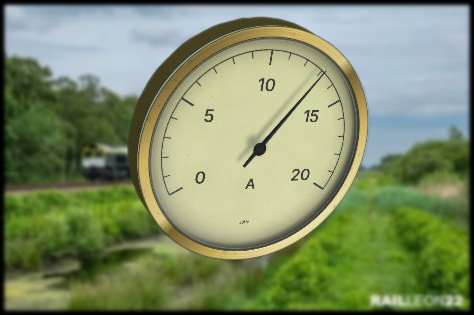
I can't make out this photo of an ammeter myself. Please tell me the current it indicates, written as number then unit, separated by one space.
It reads 13 A
